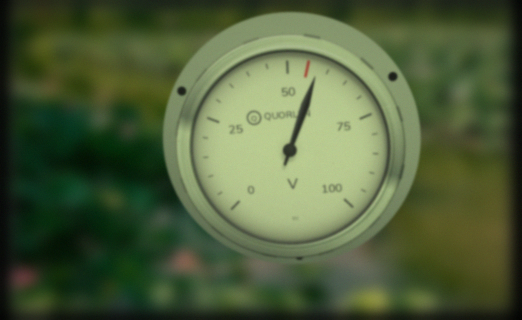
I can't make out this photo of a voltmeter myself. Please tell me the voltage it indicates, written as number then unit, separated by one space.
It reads 57.5 V
